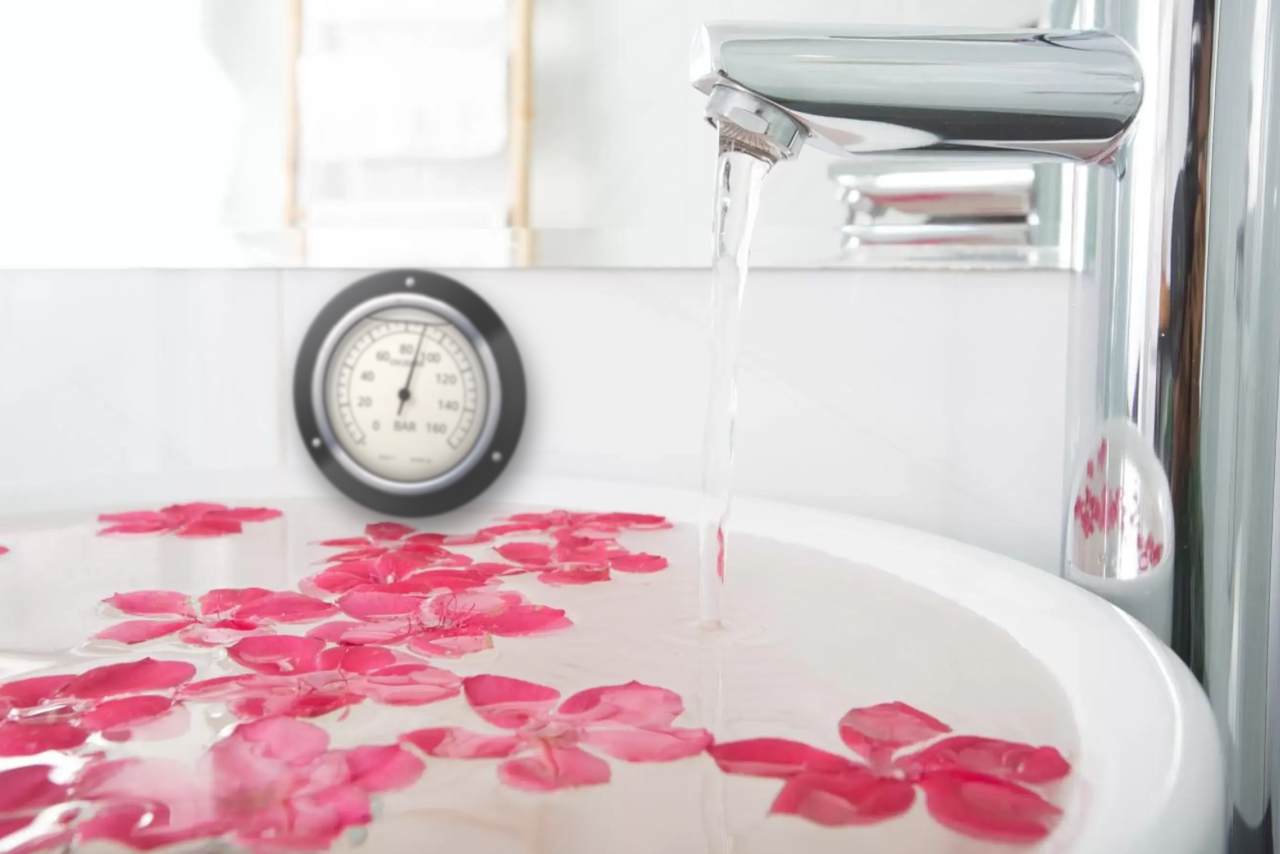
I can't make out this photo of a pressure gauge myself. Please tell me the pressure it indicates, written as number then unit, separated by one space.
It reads 90 bar
